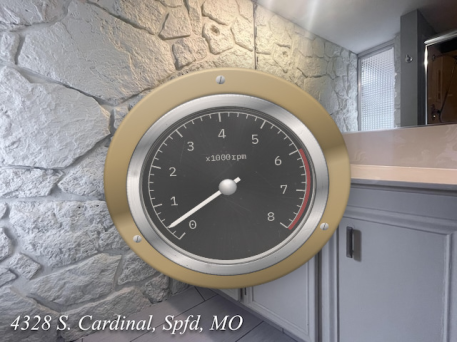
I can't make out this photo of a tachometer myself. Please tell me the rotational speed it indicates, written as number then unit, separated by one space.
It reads 400 rpm
